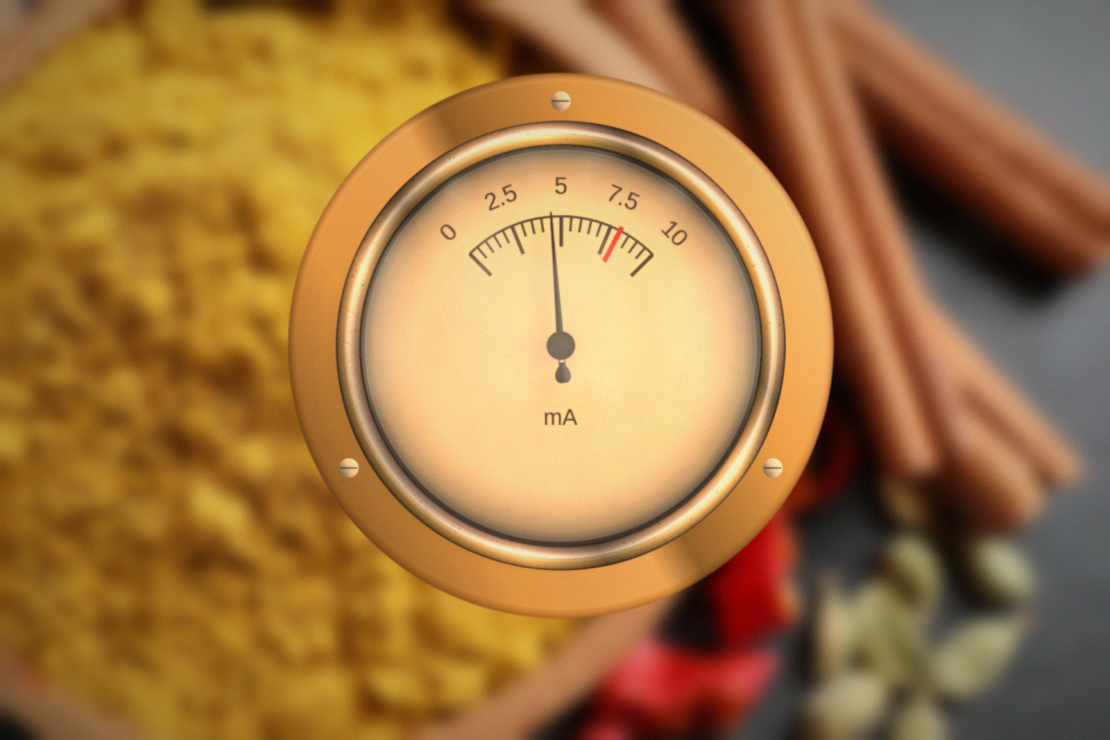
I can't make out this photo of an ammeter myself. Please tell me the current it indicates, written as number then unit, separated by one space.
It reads 4.5 mA
